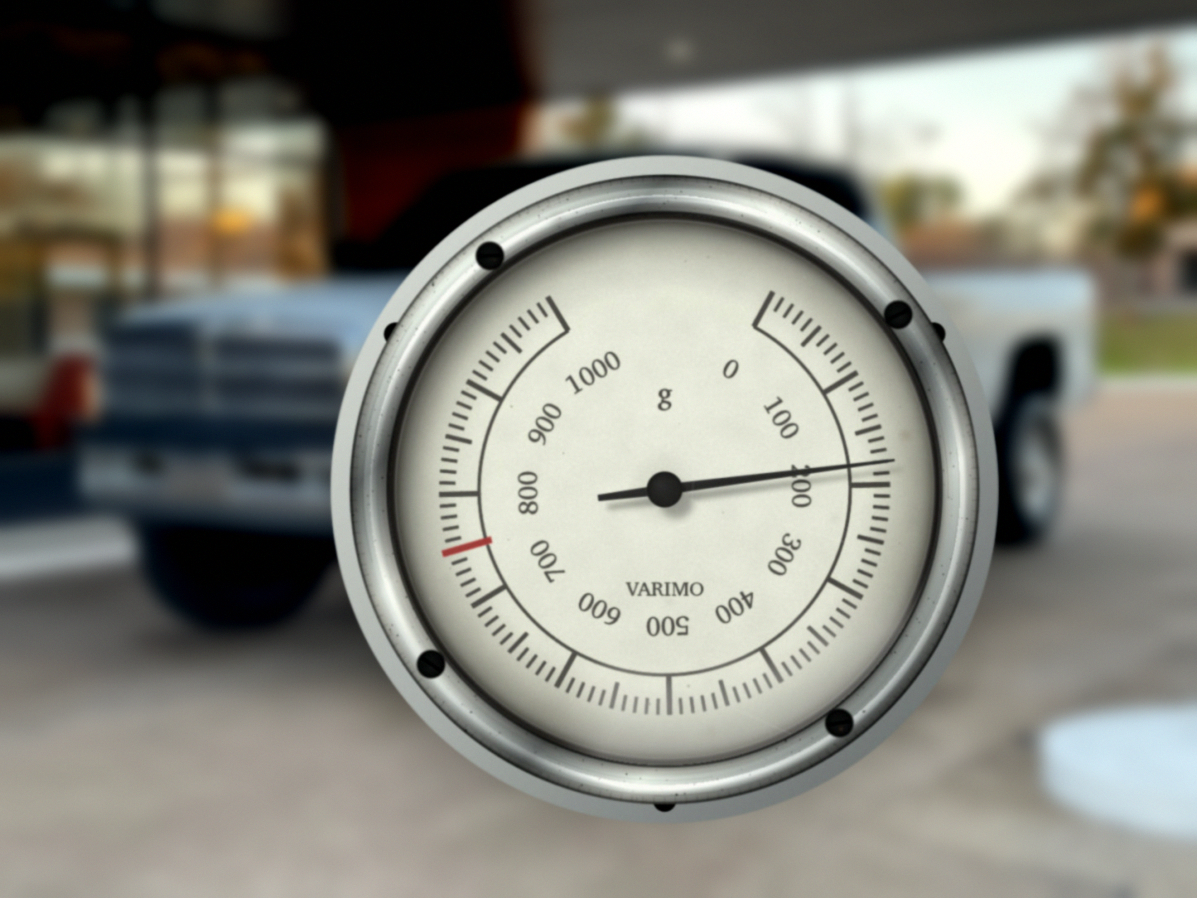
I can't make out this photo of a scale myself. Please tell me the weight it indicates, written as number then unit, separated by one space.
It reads 180 g
